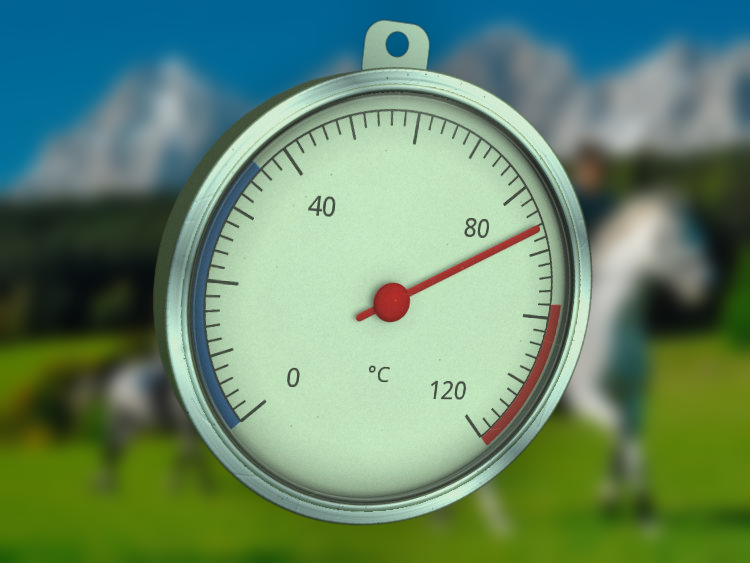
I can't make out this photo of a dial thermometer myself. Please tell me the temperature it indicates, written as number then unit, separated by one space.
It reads 86 °C
